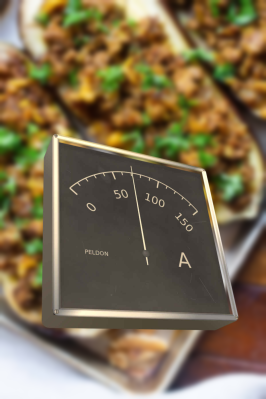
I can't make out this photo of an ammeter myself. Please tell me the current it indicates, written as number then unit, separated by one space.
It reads 70 A
